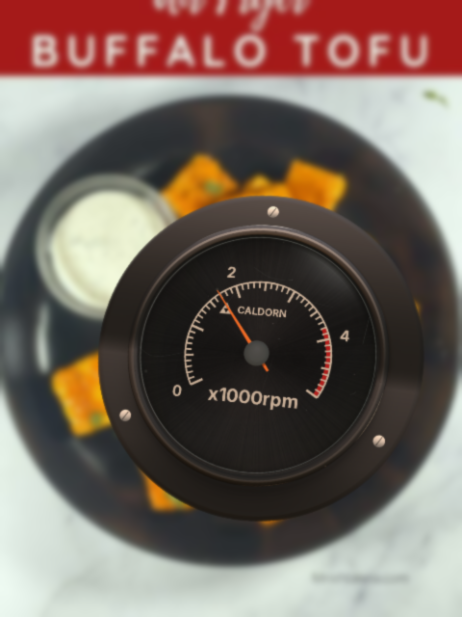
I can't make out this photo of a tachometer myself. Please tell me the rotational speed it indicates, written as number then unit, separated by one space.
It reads 1700 rpm
